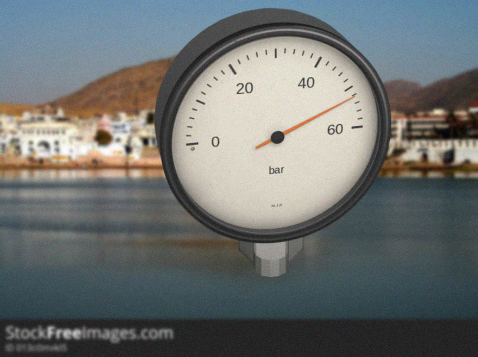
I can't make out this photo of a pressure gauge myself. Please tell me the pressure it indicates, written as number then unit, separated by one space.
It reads 52 bar
